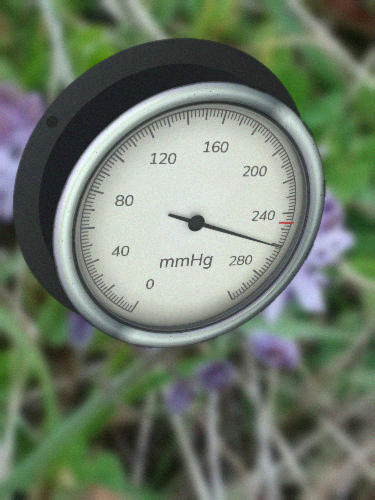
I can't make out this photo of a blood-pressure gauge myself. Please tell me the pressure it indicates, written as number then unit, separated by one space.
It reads 260 mmHg
